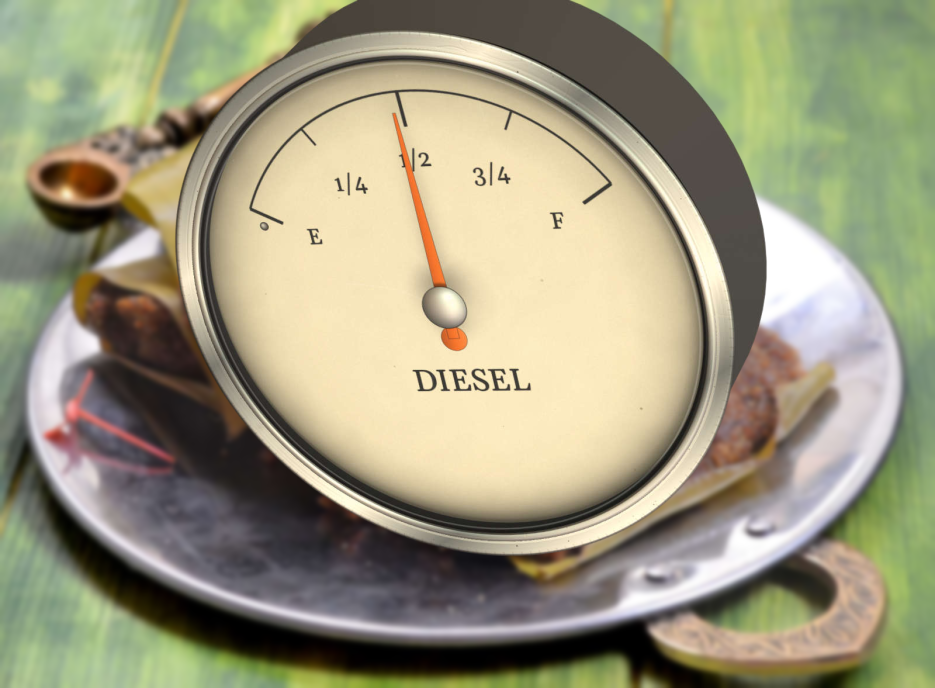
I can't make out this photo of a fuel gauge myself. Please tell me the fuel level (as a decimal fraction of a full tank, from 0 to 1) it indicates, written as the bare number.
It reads 0.5
